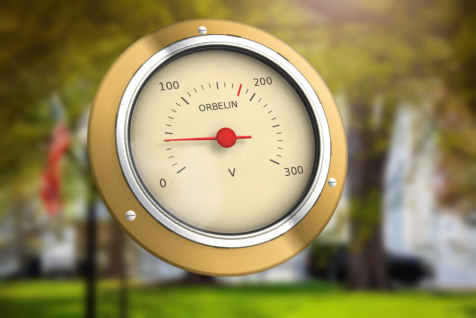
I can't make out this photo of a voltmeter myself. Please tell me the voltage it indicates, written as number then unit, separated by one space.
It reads 40 V
